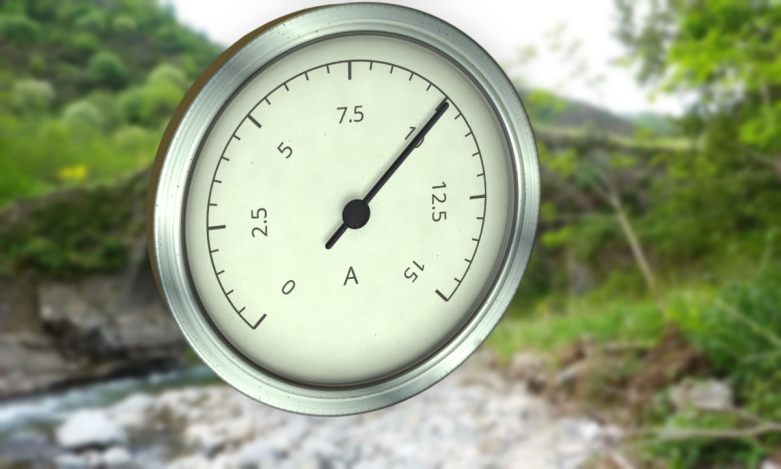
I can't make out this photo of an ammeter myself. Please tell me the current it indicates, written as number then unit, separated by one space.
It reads 10 A
